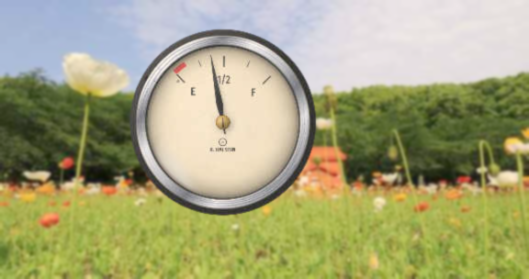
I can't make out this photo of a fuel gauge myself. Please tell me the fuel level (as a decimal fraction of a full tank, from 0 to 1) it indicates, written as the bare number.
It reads 0.375
